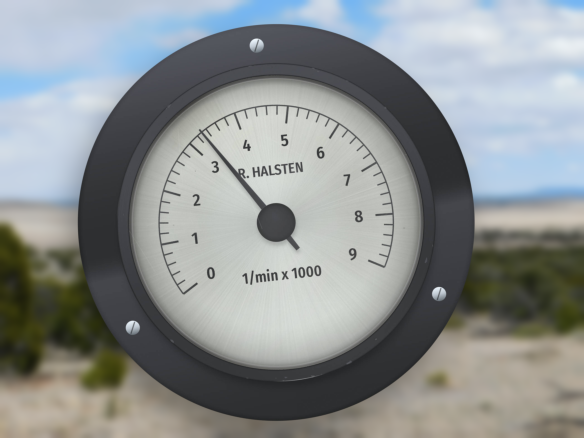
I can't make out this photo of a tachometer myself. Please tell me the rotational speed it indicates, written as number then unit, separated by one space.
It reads 3300 rpm
